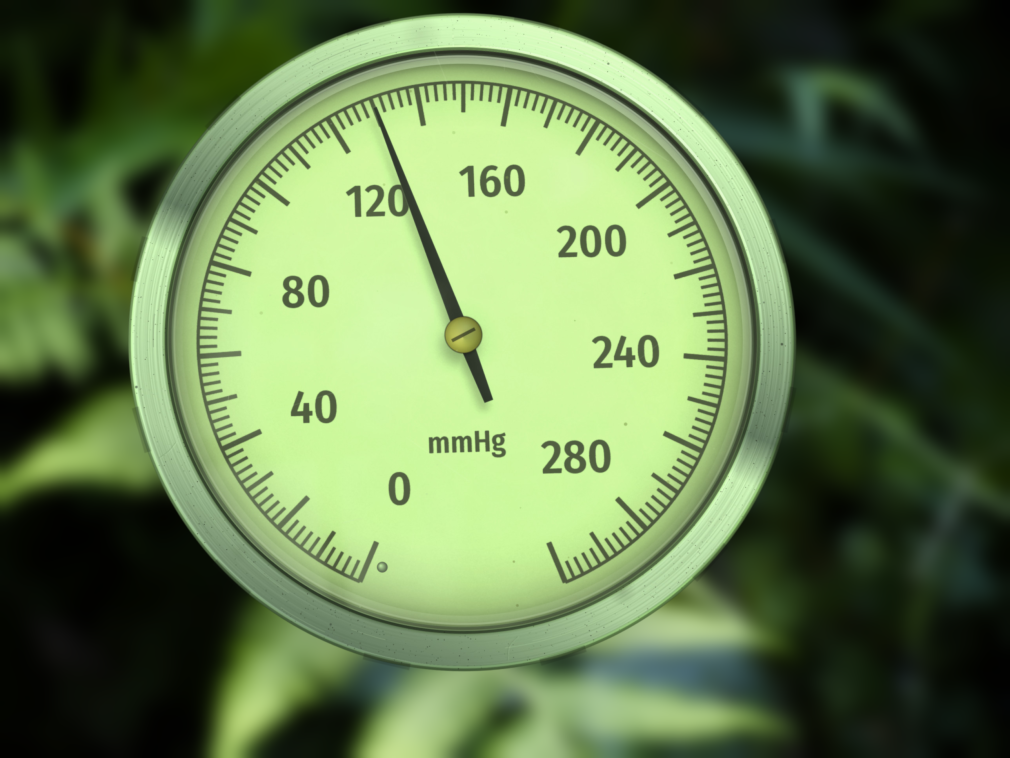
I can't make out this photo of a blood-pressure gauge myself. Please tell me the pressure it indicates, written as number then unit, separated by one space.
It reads 130 mmHg
